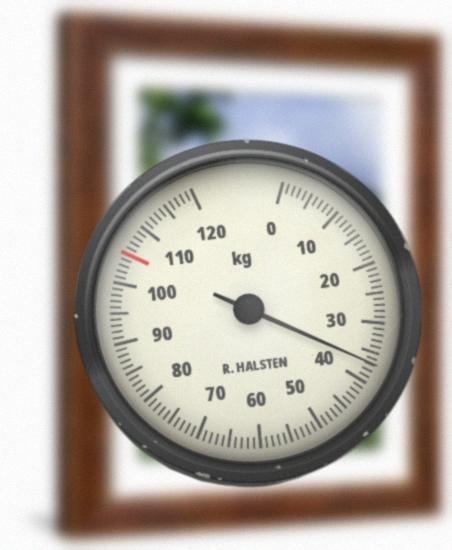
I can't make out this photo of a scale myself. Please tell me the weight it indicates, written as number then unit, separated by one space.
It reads 37 kg
